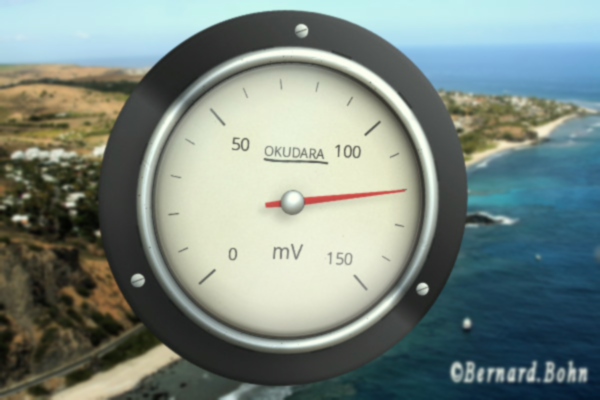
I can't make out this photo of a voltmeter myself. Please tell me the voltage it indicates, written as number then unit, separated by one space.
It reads 120 mV
